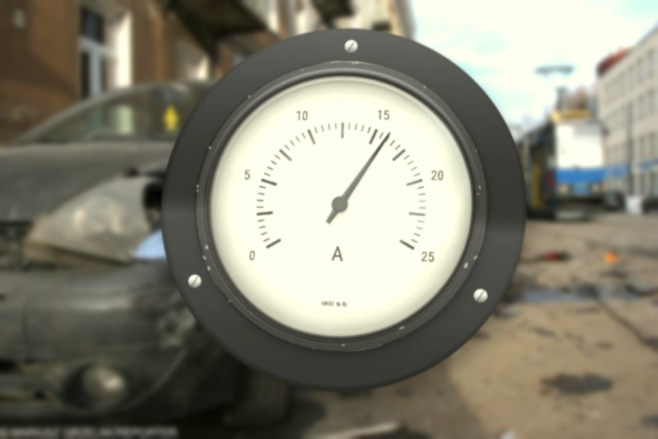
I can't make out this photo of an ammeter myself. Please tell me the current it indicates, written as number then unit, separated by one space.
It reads 16 A
